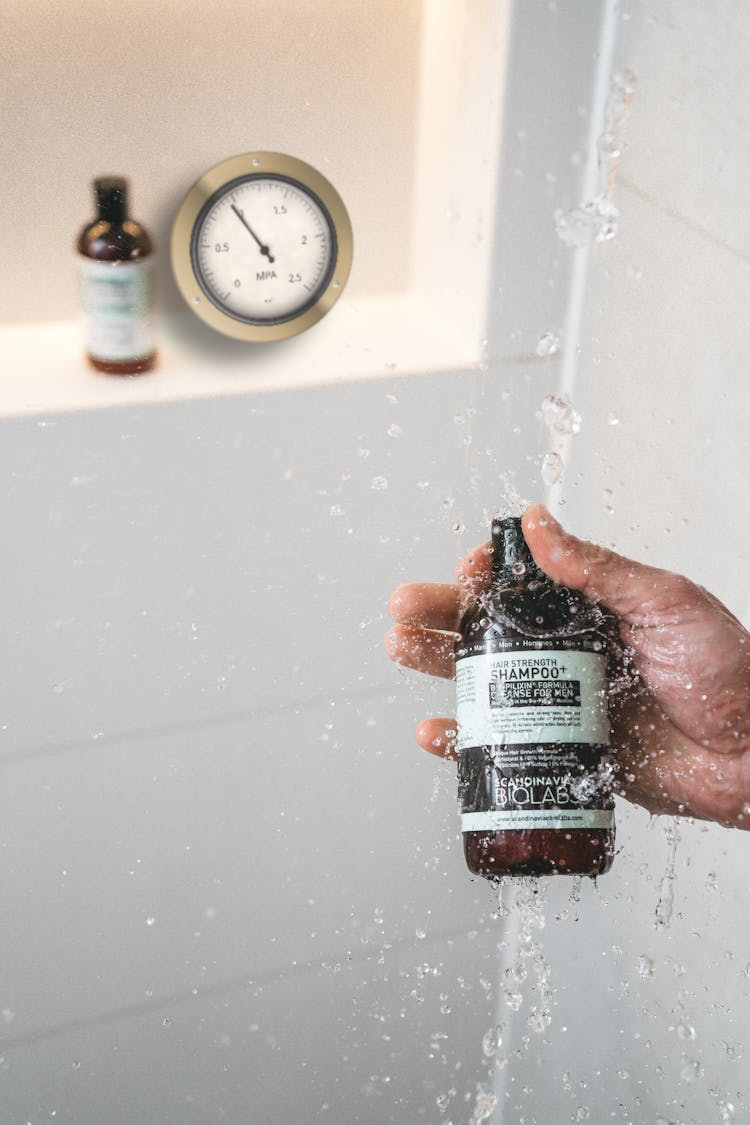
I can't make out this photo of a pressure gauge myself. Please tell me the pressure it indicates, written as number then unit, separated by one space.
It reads 0.95 MPa
